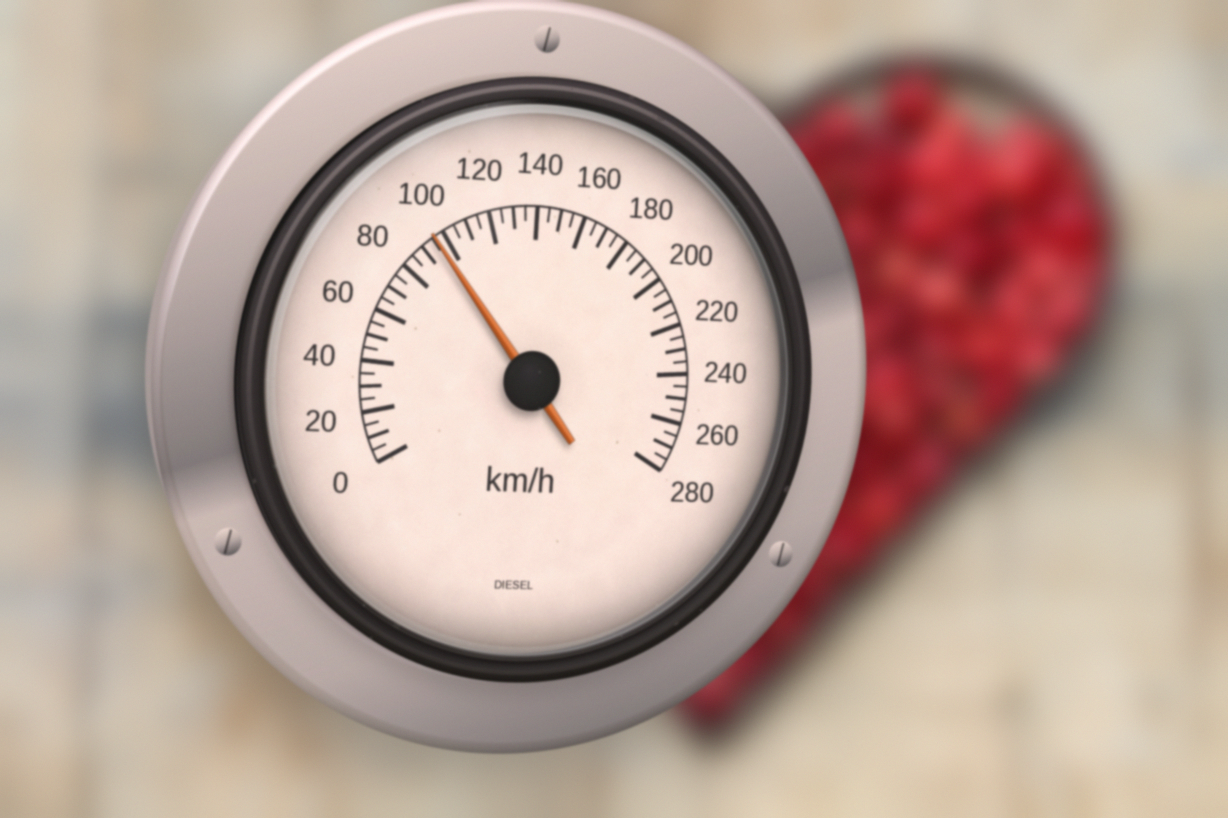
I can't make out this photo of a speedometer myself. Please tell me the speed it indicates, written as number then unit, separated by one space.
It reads 95 km/h
